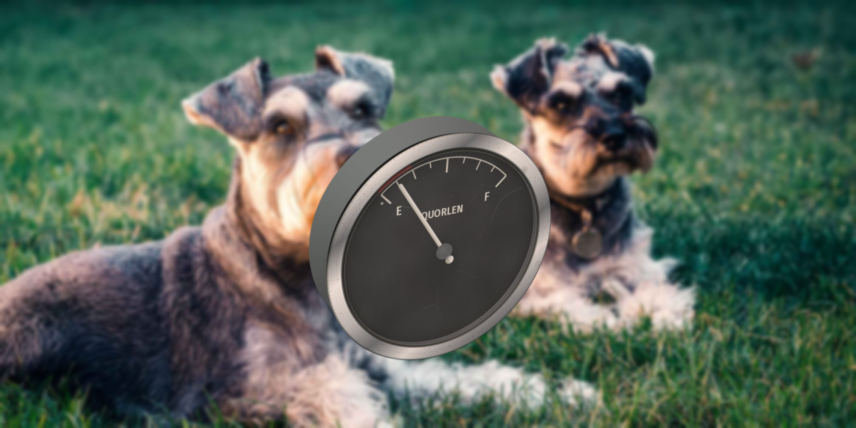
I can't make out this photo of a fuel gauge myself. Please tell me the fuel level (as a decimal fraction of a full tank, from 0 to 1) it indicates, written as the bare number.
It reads 0.125
